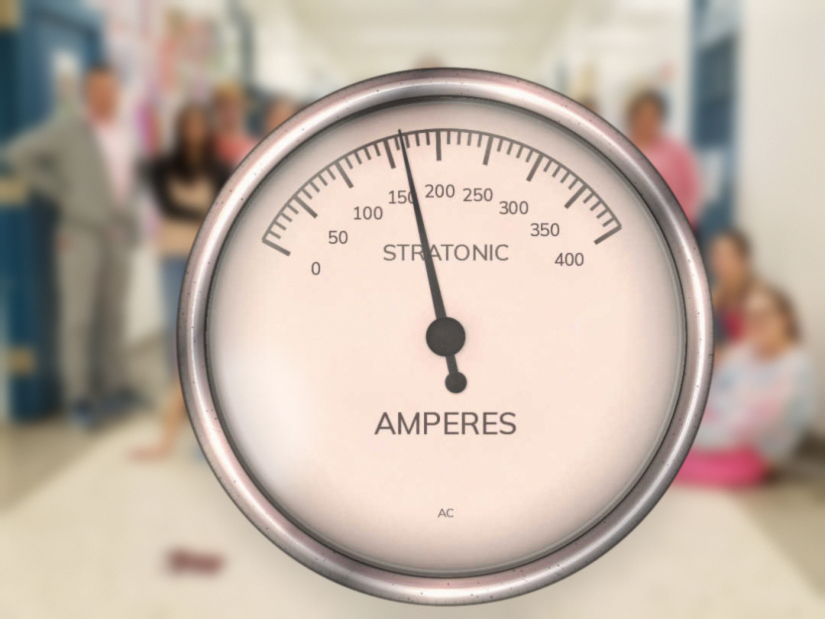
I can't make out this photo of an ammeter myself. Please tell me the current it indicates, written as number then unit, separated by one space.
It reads 165 A
